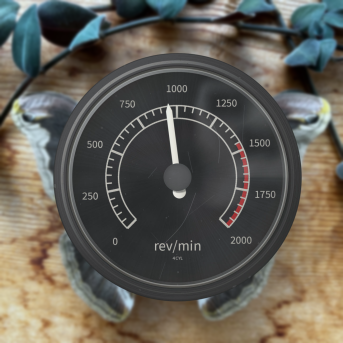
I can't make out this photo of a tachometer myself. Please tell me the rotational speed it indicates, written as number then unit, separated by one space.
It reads 950 rpm
